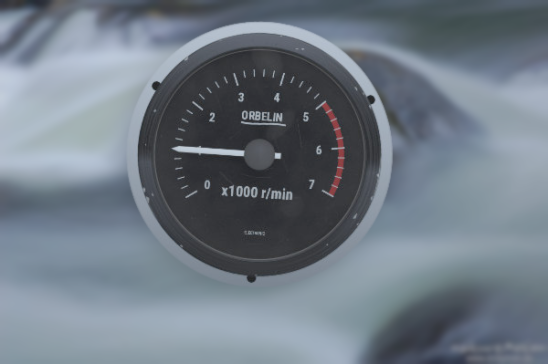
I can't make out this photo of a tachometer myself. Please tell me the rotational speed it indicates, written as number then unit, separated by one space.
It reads 1000 rpm
